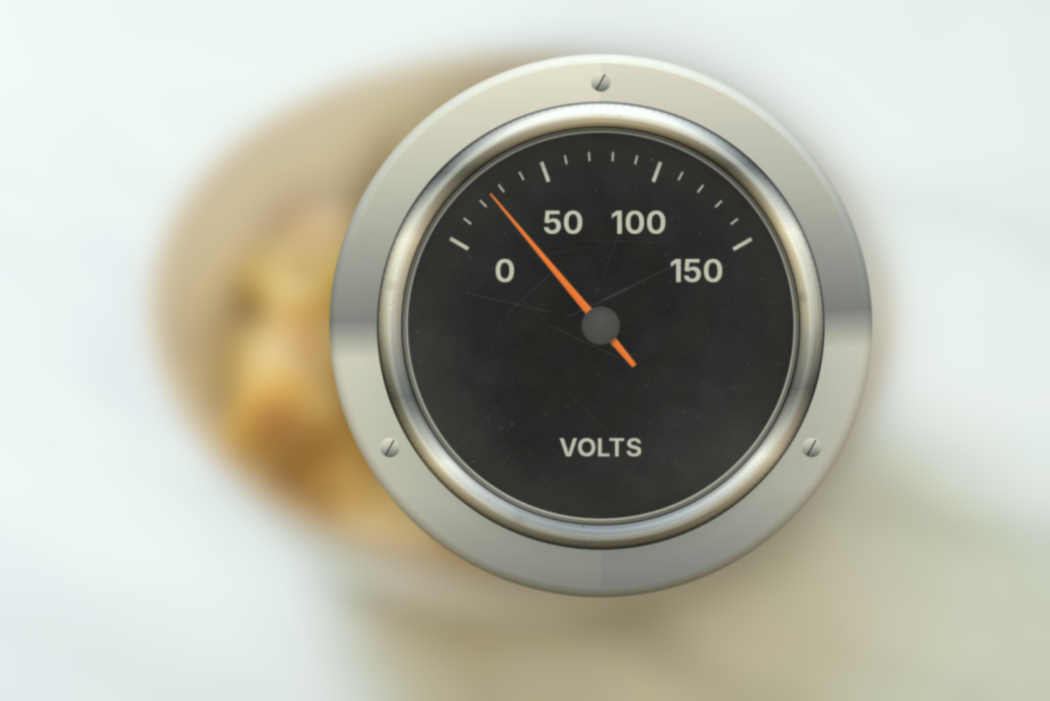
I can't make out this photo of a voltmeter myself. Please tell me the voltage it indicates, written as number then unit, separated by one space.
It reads 25 V
